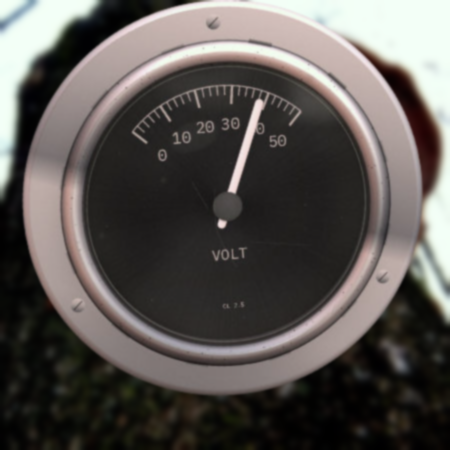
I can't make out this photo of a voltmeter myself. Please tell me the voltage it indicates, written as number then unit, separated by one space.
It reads 38 V
